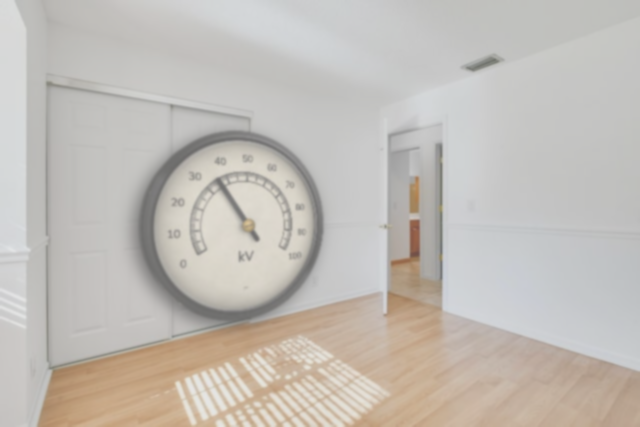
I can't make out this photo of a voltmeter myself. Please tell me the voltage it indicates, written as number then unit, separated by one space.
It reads 35 kV
